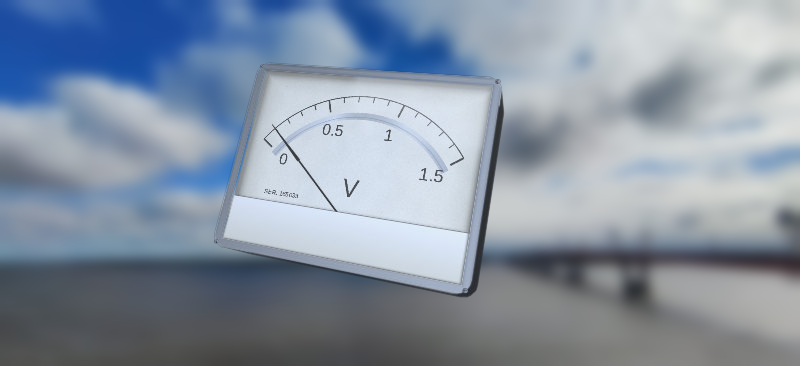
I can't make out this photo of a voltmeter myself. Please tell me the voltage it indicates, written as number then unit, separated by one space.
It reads 0.1 V
